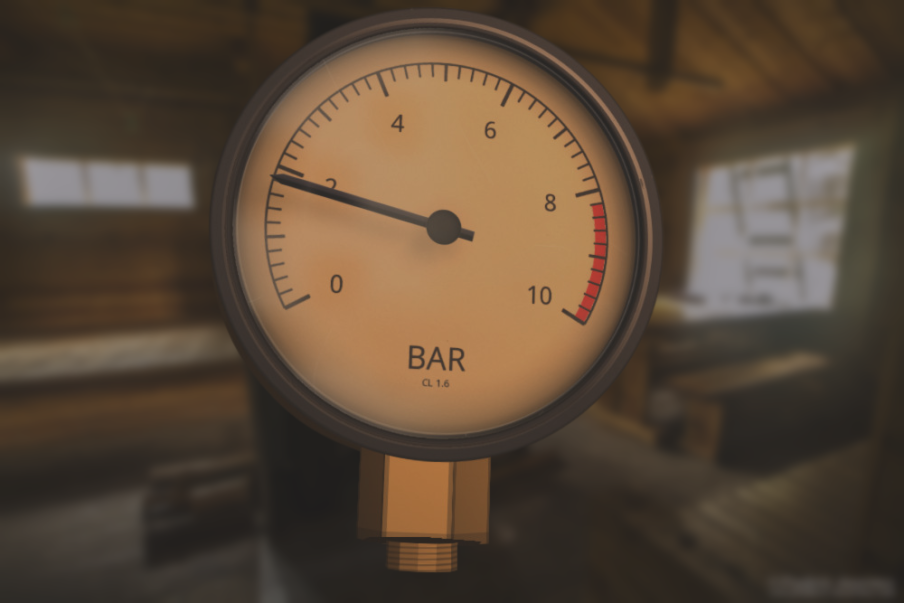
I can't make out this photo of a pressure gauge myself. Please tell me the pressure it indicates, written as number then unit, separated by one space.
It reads 1.8 bar
